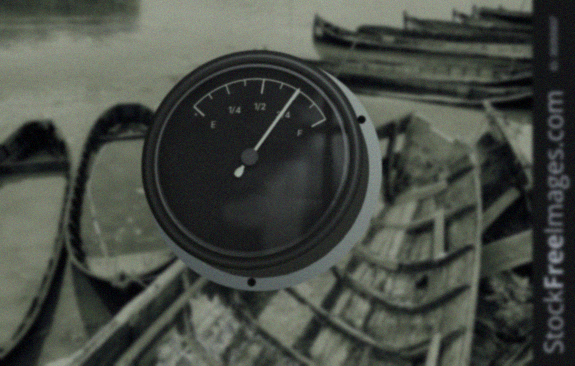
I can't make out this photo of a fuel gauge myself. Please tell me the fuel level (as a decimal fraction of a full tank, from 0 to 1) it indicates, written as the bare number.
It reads 0.75
